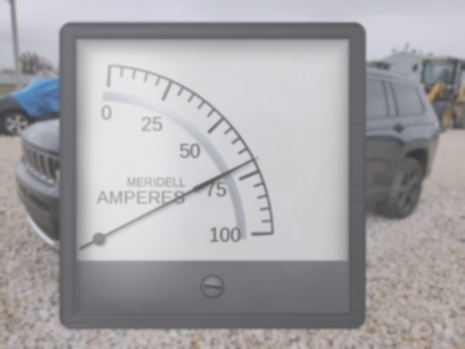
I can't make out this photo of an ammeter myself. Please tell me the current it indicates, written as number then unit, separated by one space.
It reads 70 A
